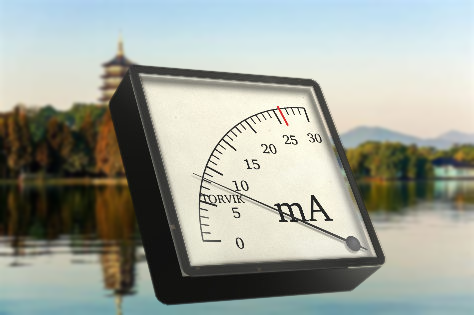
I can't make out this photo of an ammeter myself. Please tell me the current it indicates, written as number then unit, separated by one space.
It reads 8 mA
